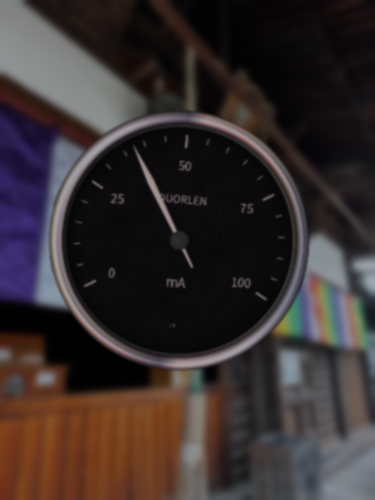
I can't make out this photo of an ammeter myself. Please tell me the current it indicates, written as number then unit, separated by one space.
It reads 37.5 mA
